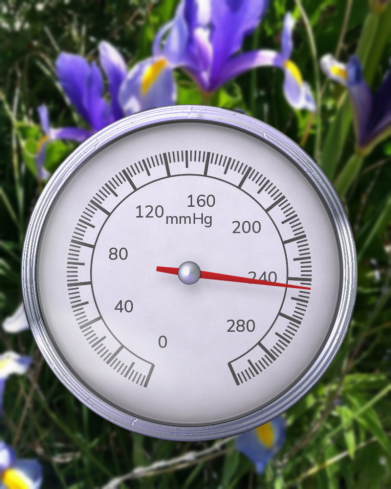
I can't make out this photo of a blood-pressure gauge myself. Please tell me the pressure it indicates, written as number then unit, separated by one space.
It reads 244 mmHg
